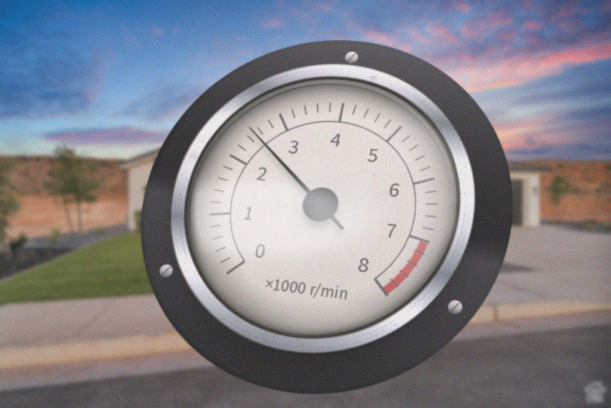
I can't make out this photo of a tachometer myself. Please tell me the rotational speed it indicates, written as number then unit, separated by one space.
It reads 2500 rpm
